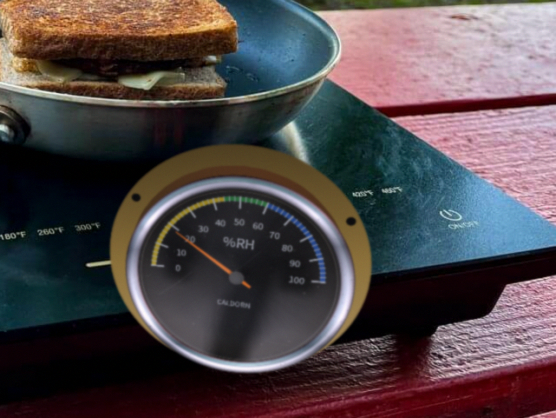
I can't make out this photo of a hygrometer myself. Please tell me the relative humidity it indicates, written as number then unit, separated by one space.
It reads 20 %
